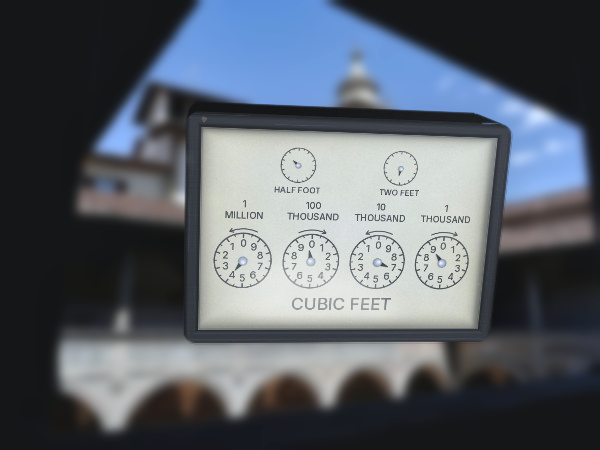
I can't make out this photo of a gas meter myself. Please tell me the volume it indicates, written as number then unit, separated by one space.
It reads 396900 ft³
